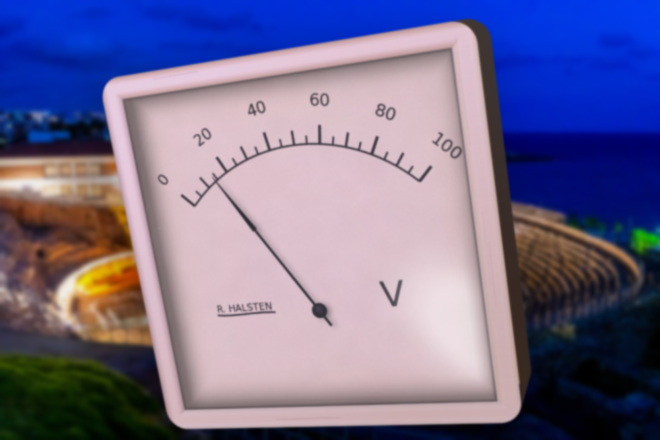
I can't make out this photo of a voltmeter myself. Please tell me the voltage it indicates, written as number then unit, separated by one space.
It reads 15 V
